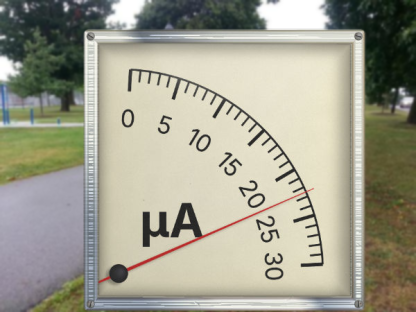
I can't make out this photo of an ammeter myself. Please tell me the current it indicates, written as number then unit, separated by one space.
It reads 22.5 µA
